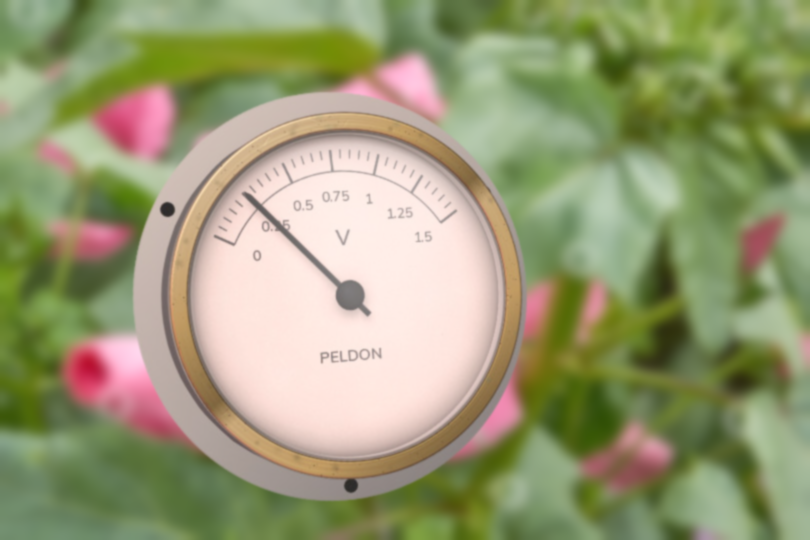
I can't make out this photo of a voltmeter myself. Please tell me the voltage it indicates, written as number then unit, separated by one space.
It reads 0.25 V
